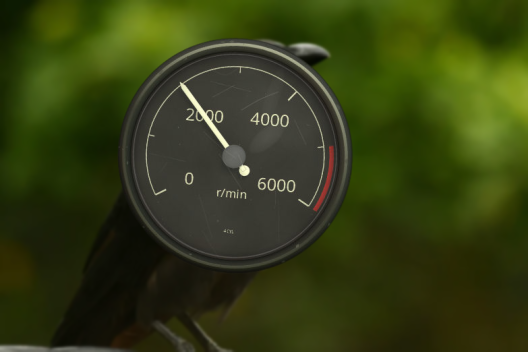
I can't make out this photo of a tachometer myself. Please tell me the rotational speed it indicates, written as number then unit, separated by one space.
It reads 2000 rpm
